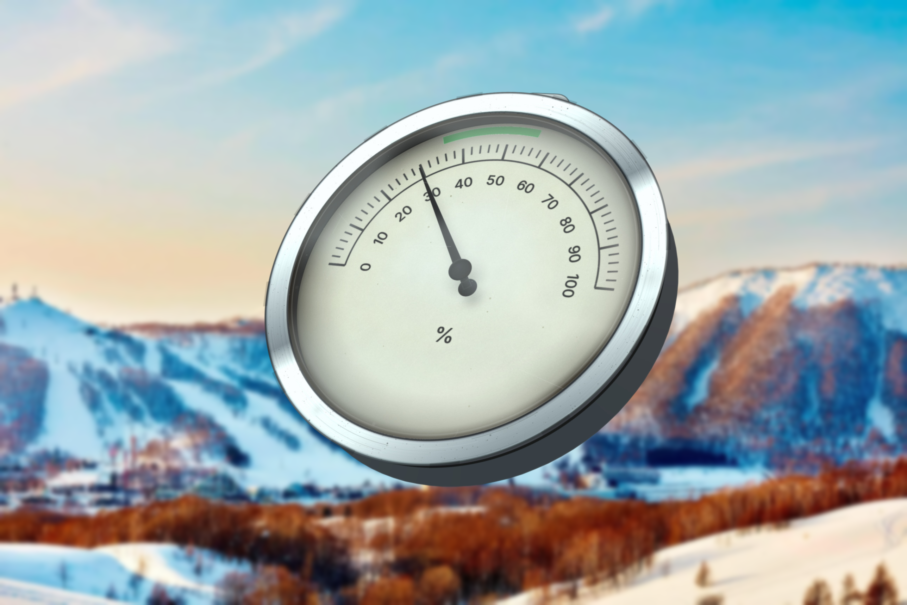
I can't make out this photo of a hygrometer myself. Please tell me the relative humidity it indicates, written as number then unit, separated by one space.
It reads 30 %
